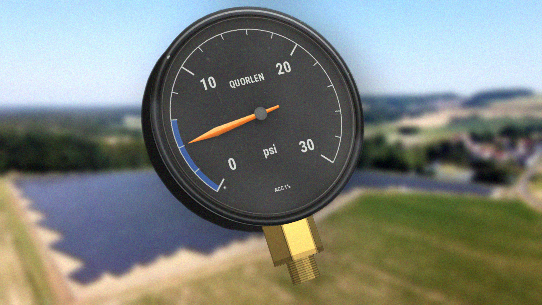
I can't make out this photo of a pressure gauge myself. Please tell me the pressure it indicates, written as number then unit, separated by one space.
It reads 4 psi
